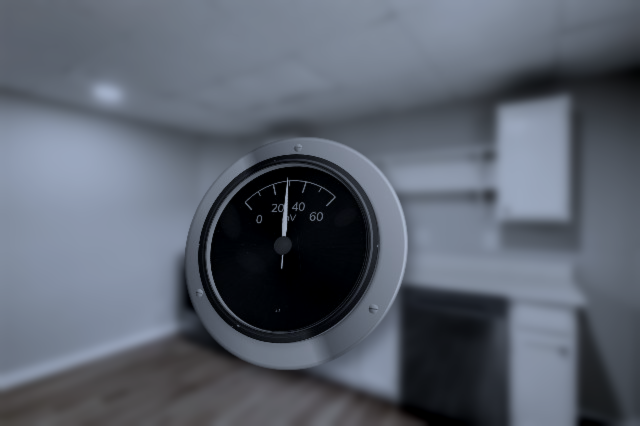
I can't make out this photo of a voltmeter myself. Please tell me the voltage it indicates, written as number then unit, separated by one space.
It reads 30 mV
